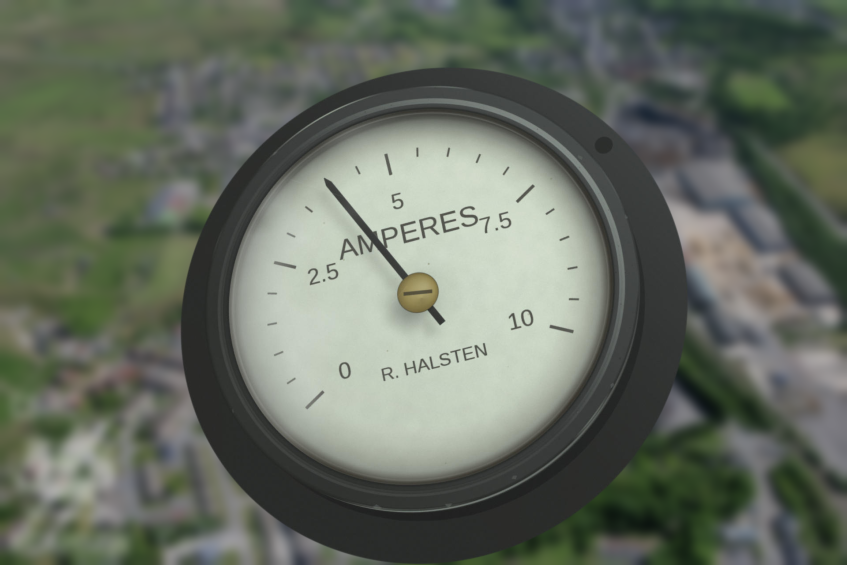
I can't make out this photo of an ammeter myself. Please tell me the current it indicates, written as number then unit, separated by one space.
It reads 4 A
